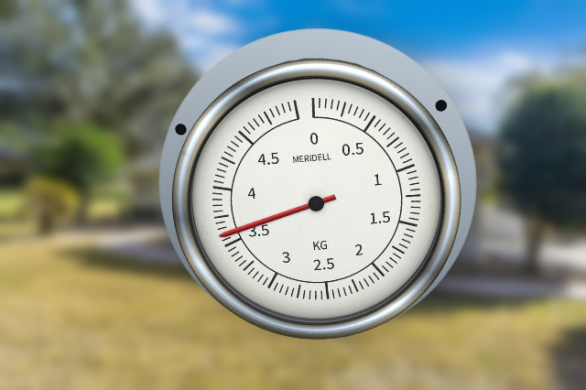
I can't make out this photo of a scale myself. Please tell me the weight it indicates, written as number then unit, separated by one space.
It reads 3.6 kg
